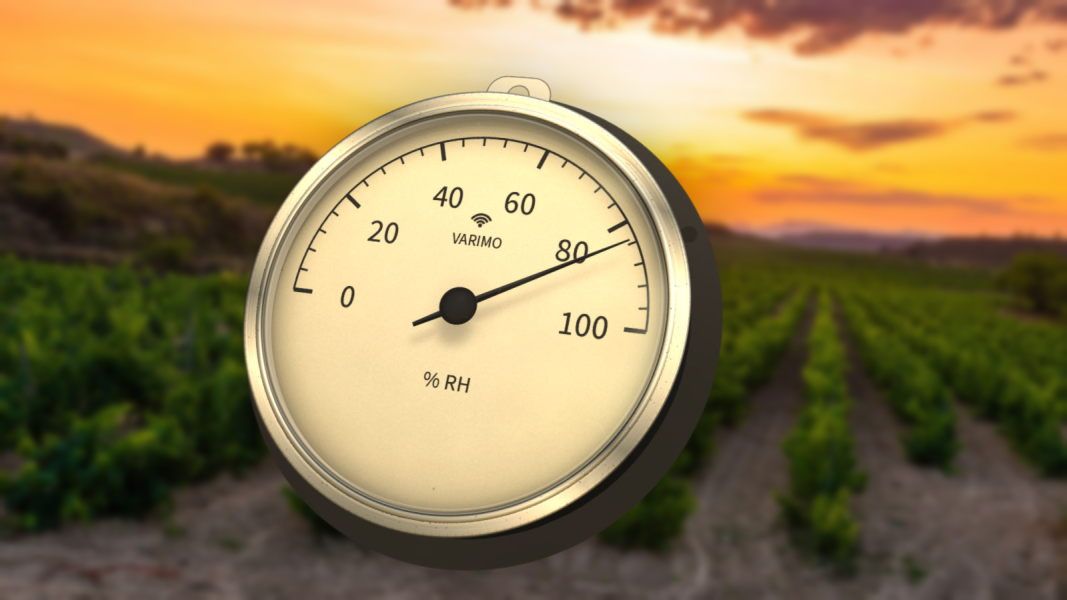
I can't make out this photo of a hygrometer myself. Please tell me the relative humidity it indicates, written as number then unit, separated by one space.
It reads 84 %
